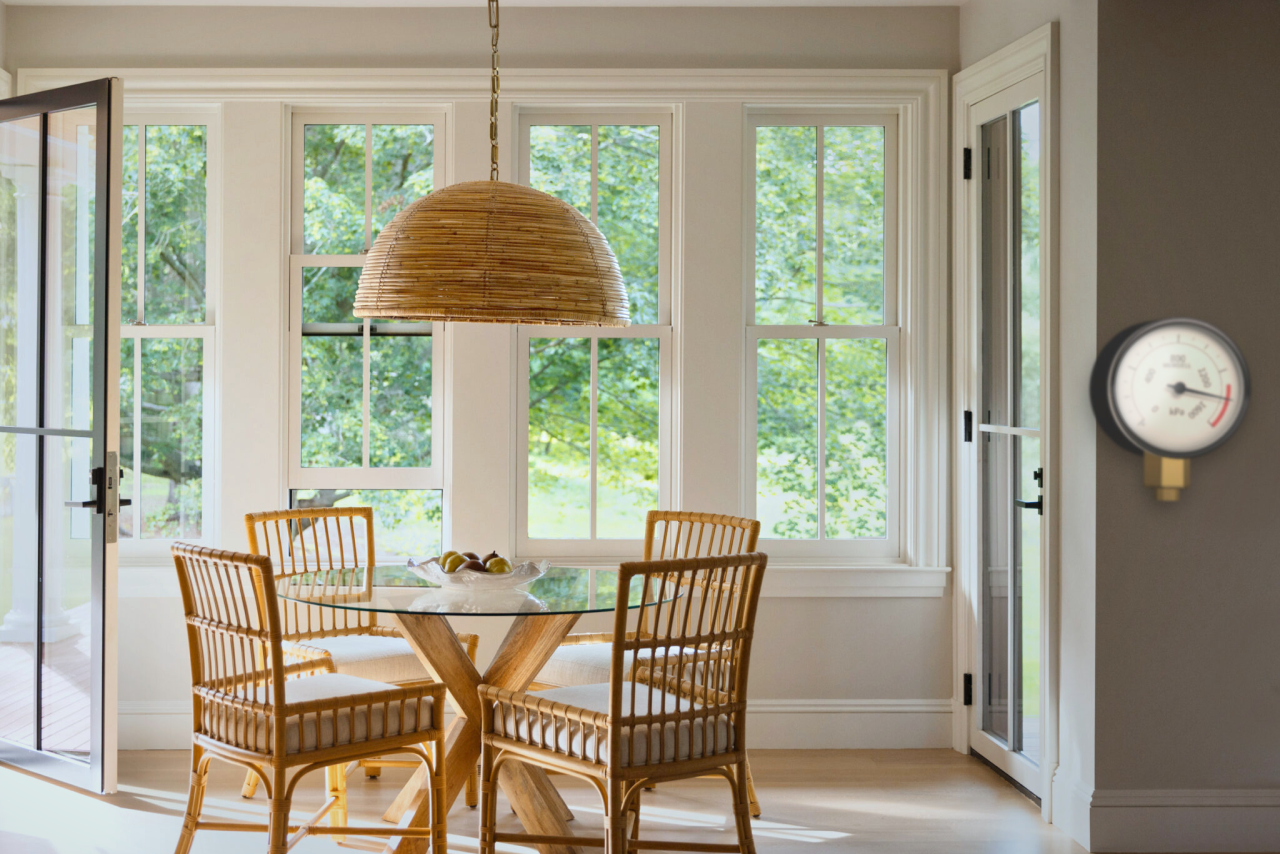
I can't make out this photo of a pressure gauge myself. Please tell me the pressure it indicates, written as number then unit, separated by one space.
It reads 1400 kPa
